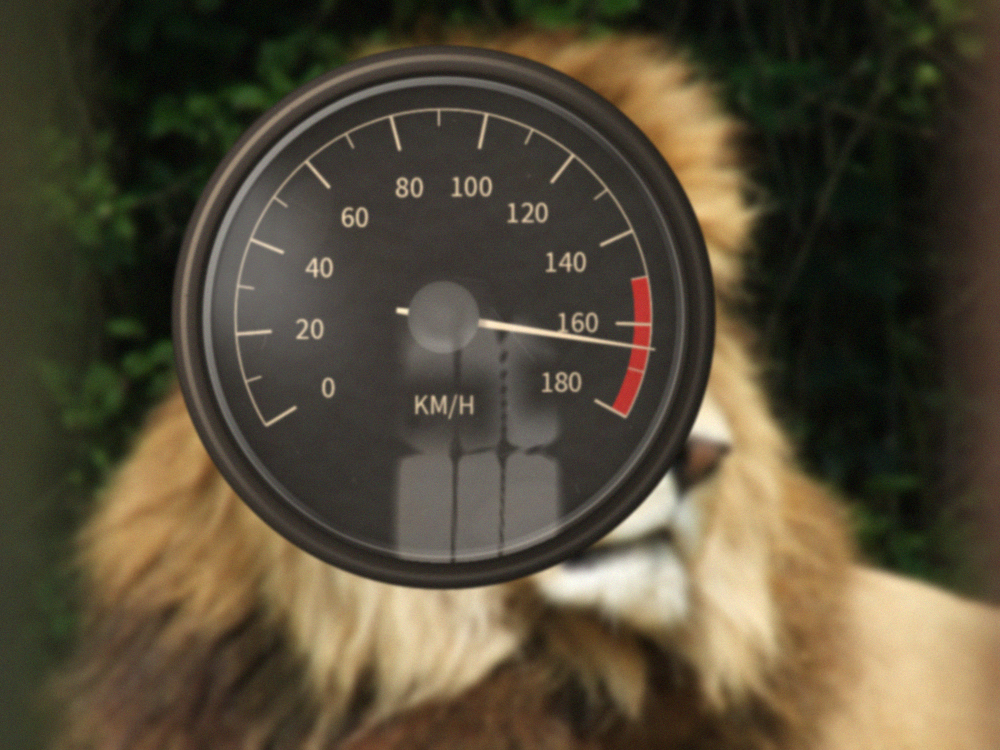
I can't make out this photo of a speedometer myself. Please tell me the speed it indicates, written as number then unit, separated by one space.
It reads 165 km/h
